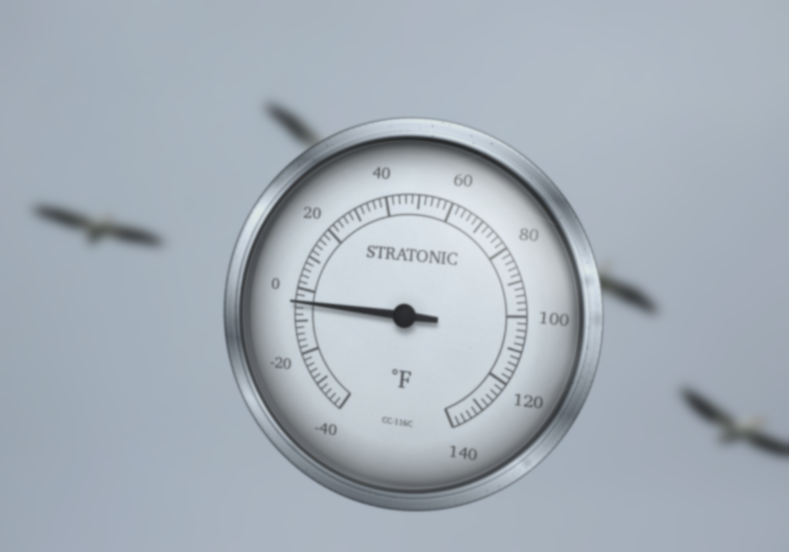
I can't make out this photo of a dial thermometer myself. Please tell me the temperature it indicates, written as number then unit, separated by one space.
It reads -4 °F
